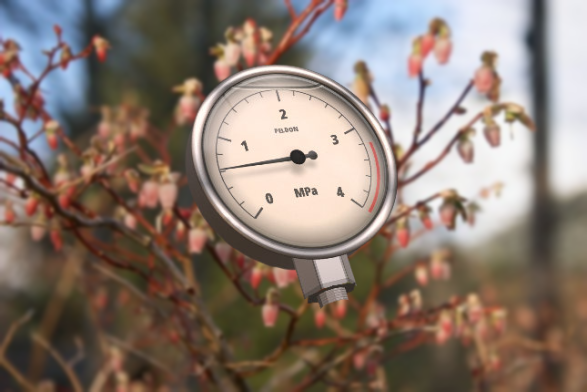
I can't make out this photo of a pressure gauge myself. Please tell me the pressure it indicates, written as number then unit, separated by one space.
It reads 0.6 MPa
